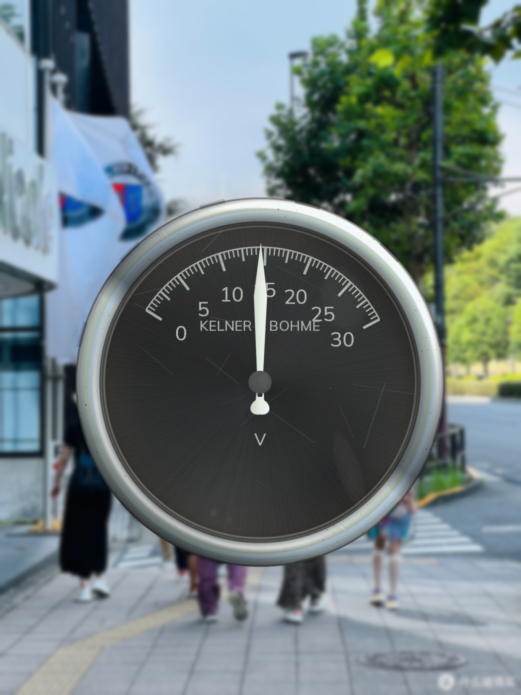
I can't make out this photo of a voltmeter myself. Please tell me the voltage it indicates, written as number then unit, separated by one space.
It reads 14.5 V
